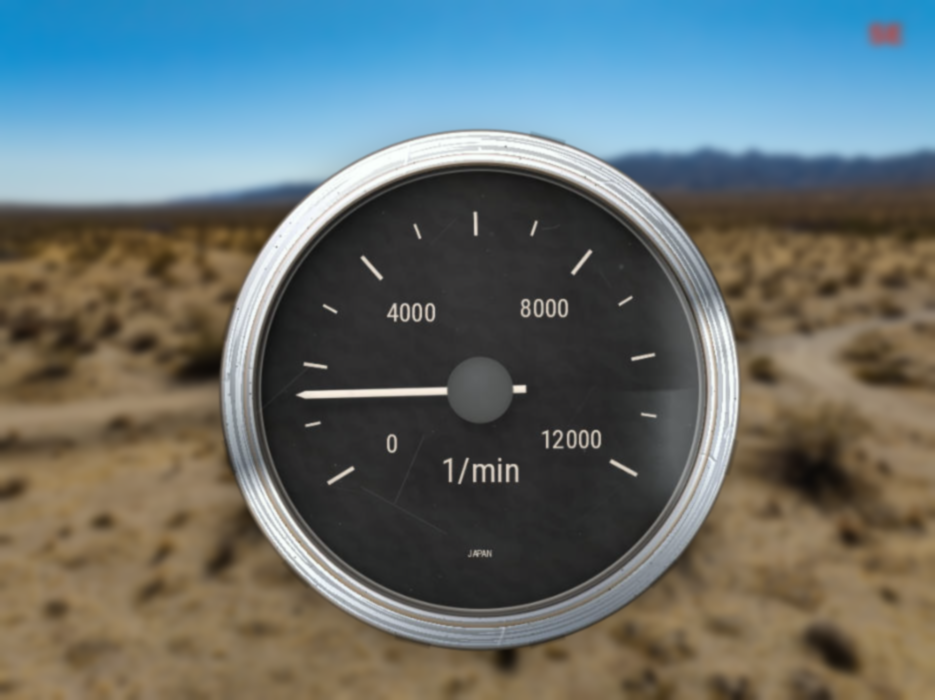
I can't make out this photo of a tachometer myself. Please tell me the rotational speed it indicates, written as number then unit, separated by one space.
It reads 1500 rpm
